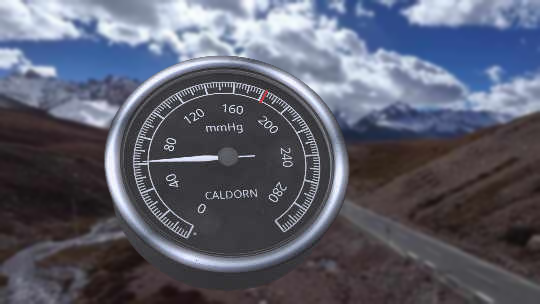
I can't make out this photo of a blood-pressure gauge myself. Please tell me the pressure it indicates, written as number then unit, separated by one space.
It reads 60 mmHg
